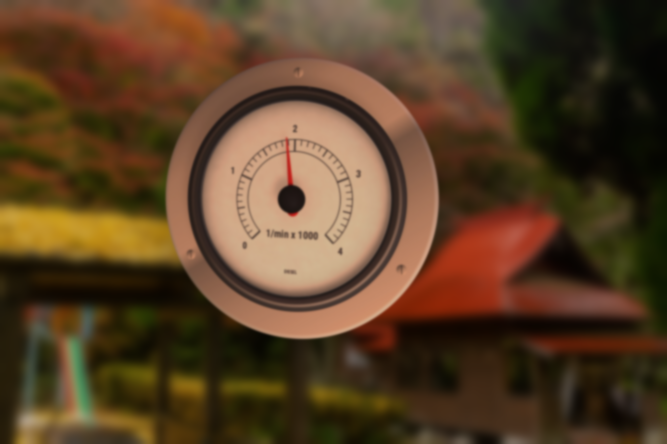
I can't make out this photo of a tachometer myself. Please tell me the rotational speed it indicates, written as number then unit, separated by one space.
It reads 1900 rpm
